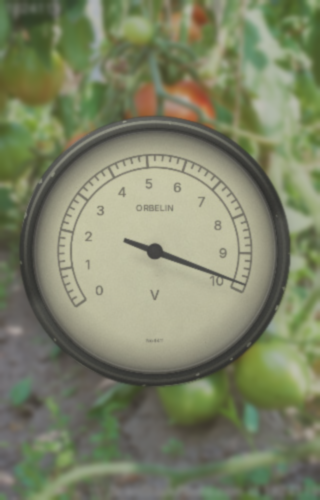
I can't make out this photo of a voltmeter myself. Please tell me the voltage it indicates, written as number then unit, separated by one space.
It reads 9.8 V
